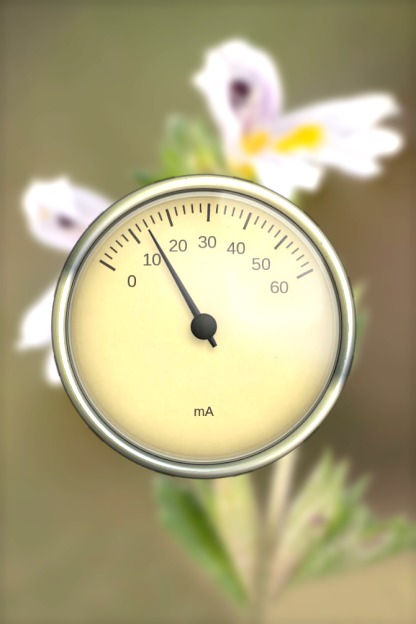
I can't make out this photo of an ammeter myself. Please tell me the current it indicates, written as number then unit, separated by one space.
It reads 14 mA
